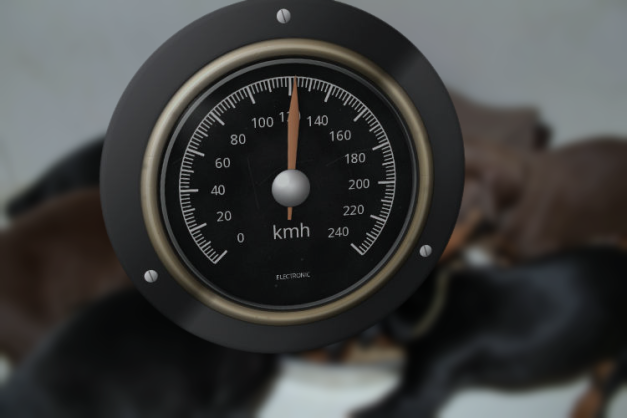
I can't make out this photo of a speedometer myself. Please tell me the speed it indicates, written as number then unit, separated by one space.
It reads 122 km/h
